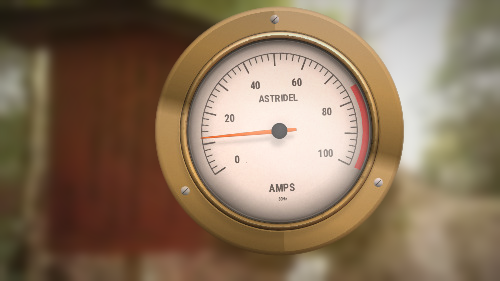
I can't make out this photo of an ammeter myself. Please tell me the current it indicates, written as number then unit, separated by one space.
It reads 12 A
